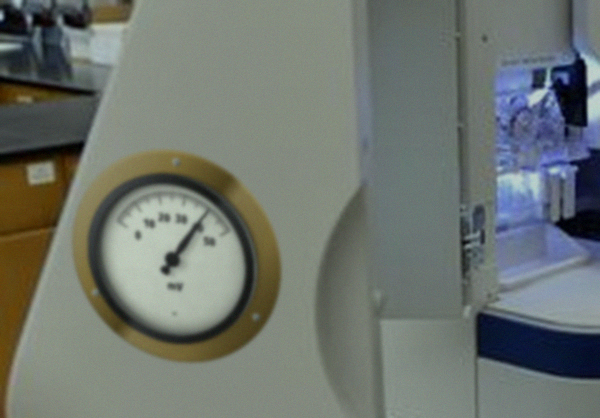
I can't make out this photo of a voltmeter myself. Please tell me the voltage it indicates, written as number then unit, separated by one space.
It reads 40 mV
